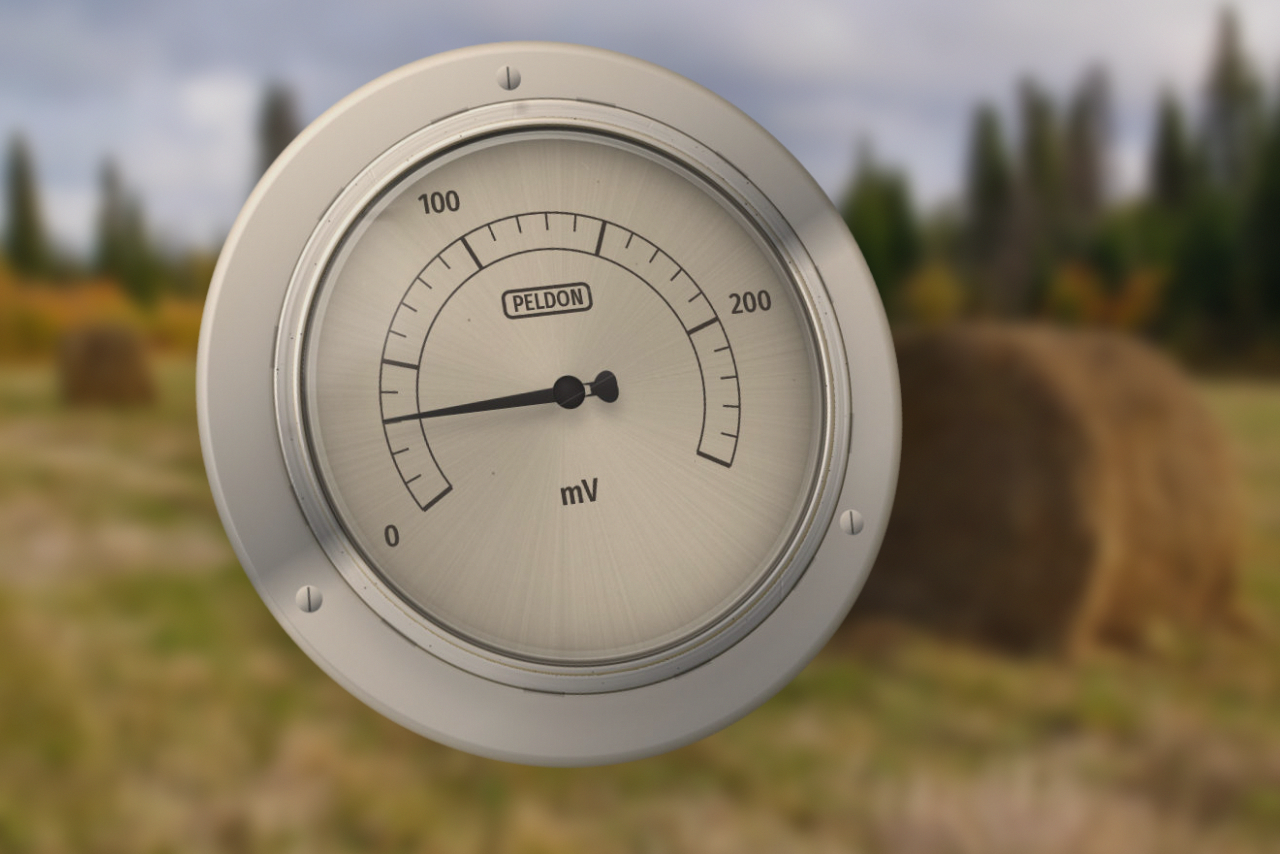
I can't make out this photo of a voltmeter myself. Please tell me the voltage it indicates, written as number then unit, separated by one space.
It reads 30 mV
